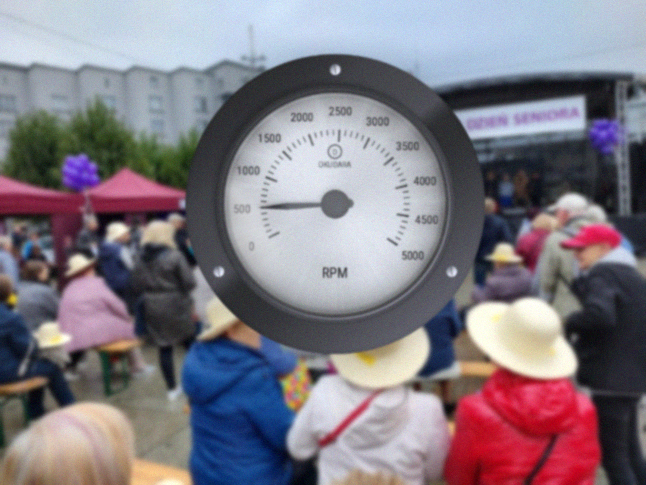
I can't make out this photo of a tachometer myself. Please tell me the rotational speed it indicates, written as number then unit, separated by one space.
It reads 500 rpm
